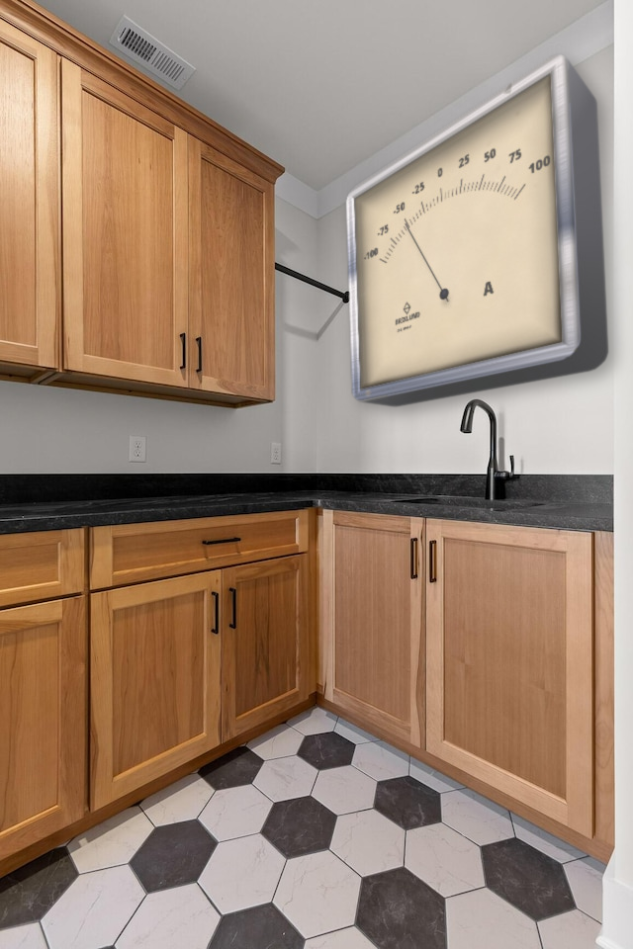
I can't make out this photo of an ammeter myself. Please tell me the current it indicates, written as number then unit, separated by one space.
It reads -50 A
